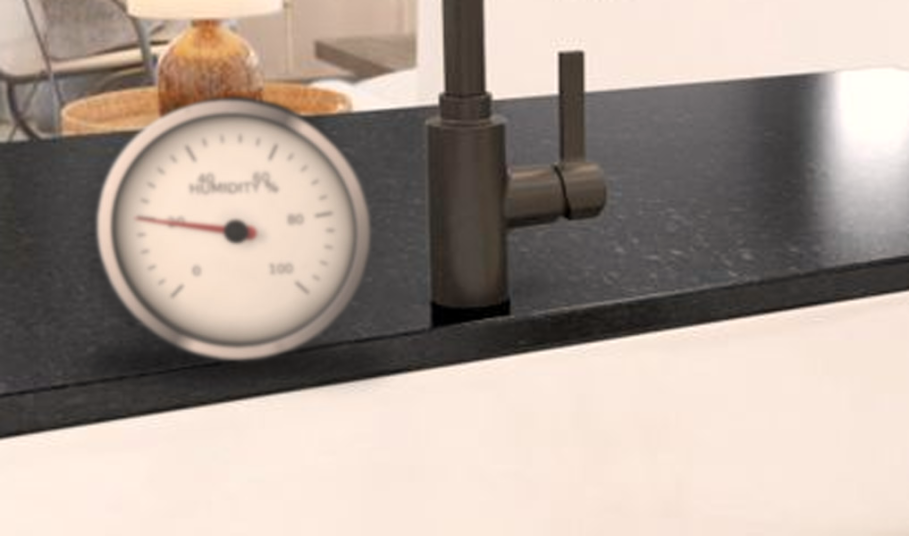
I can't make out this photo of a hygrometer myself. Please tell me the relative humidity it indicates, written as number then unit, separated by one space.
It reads 20 %
